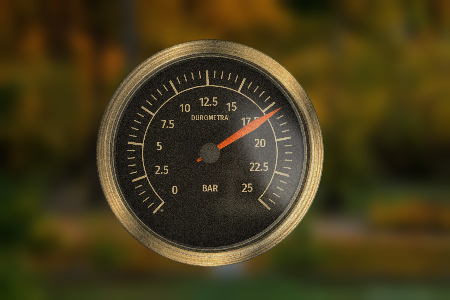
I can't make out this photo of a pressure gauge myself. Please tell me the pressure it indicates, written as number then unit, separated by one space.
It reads 18 bar
